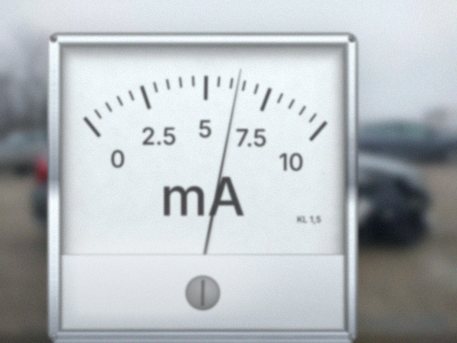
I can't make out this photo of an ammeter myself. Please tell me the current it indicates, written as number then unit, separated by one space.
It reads 6.25 mA
